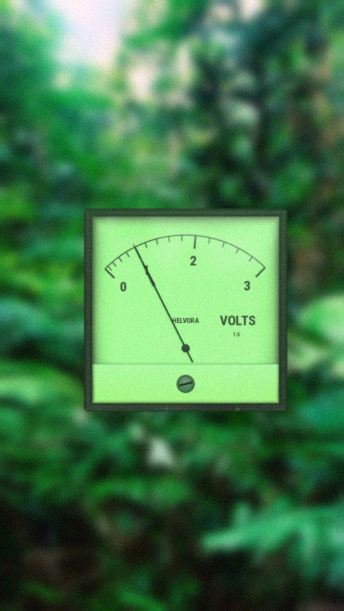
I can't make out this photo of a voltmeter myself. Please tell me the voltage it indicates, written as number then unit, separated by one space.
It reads 1 V
